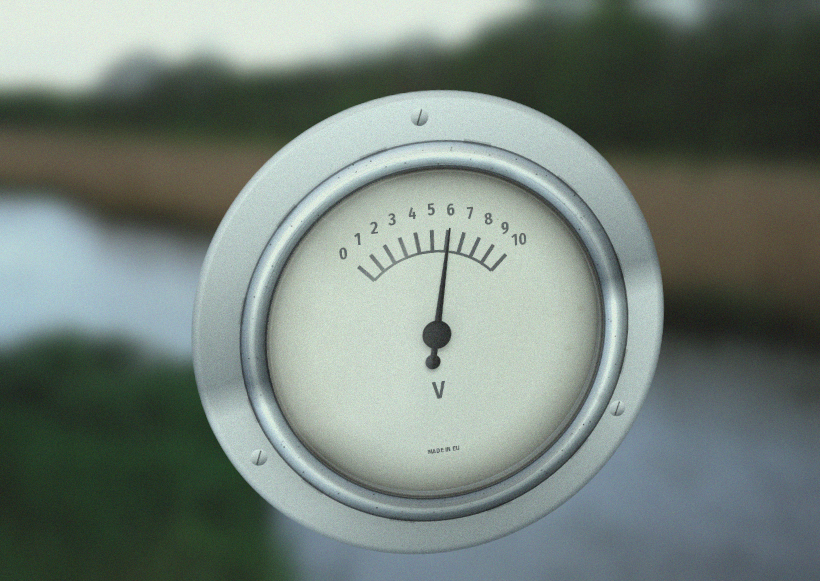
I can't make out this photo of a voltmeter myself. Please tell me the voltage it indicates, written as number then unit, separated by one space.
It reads 6 V
